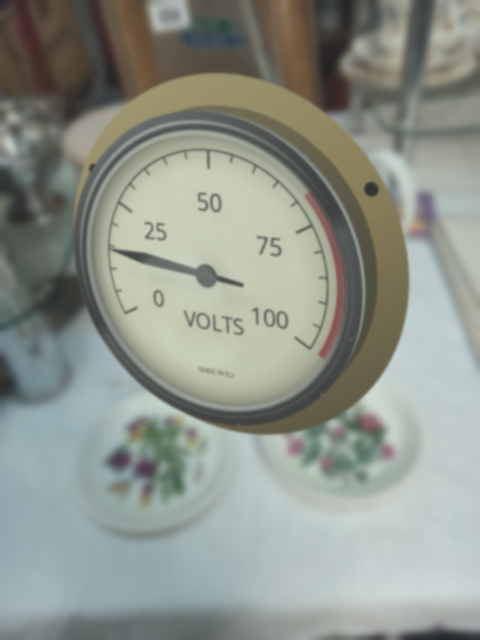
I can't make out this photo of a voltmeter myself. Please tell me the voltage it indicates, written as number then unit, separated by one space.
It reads 15 V
